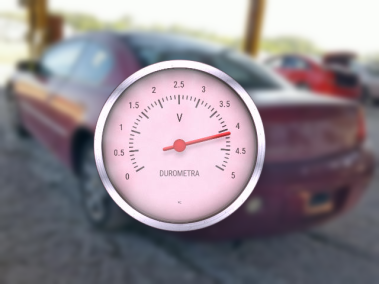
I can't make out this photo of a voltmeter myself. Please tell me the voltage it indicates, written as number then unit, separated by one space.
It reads 4.1 V
